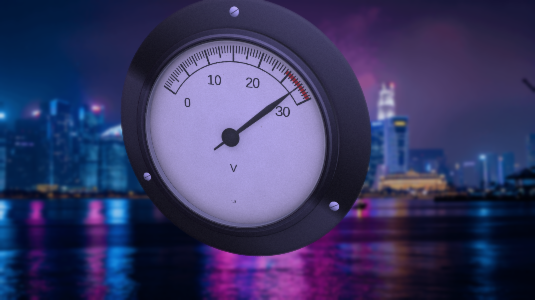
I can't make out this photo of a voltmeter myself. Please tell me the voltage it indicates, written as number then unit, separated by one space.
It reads 27.5 V
